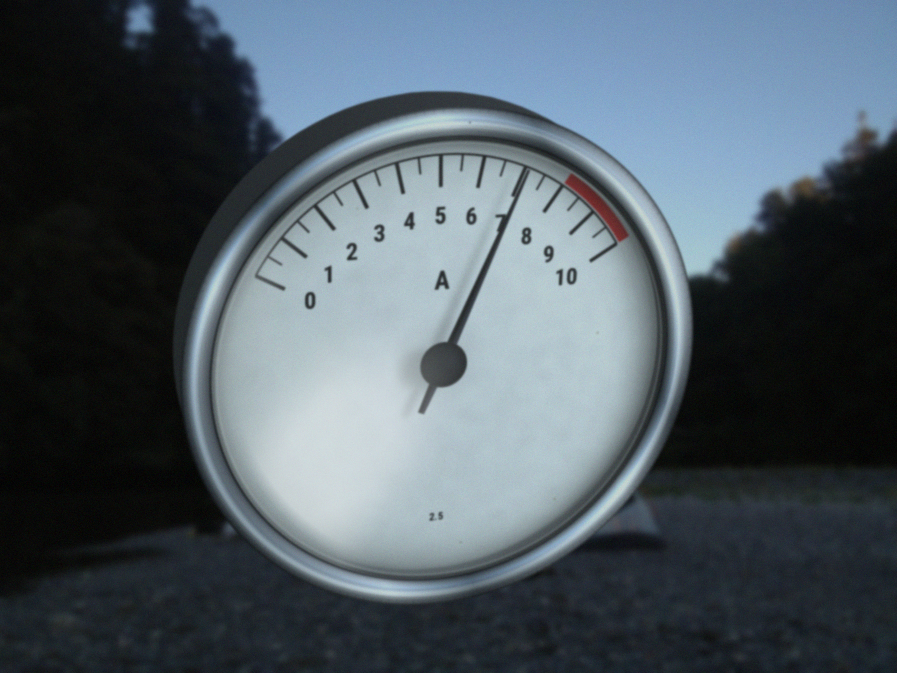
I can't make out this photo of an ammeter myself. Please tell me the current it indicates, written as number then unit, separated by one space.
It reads 7 A
